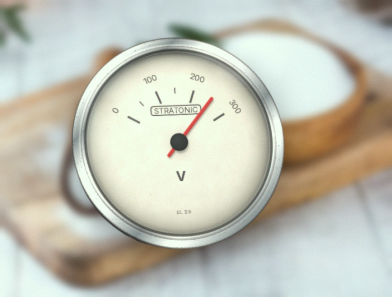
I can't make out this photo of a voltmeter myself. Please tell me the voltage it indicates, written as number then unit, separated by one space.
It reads 250 V
